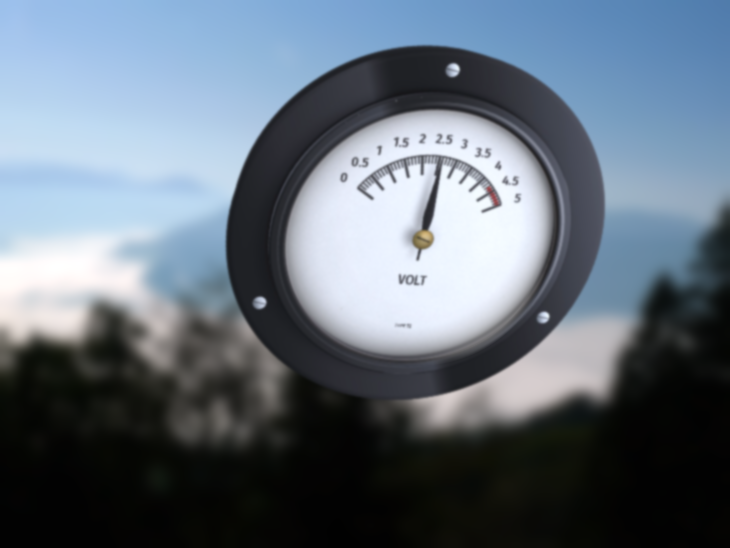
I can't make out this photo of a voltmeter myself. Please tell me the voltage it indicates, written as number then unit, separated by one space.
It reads 2.5 V
